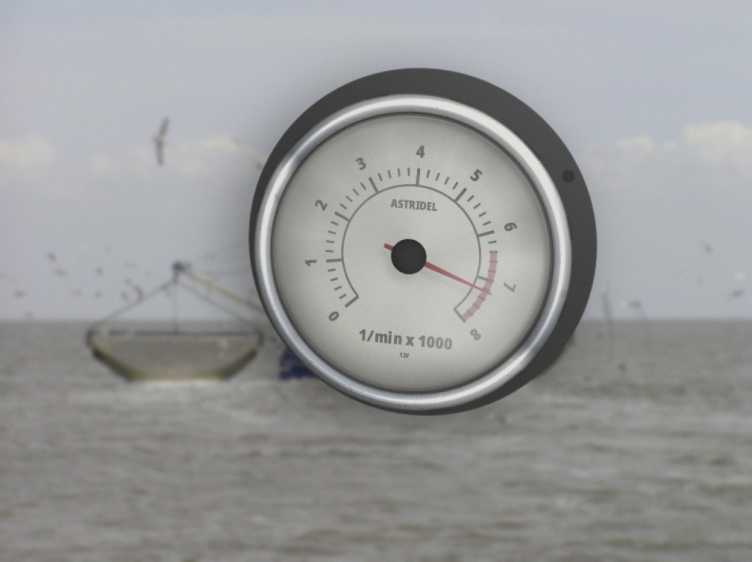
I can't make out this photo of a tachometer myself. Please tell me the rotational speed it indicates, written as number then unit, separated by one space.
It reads 7200 rpm
